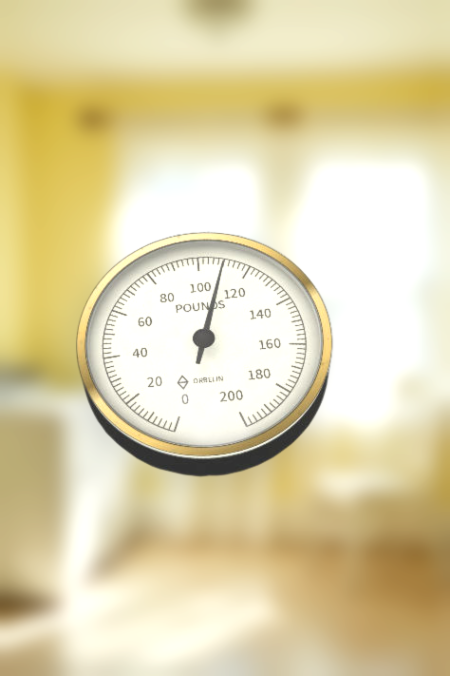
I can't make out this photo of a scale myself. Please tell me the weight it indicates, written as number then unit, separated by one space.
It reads 110 lb
